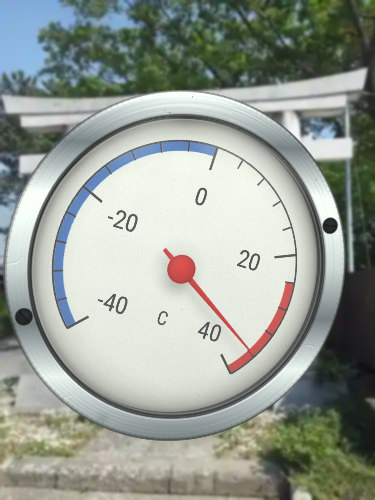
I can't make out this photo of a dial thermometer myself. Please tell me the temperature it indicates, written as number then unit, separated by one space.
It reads 36 °C
